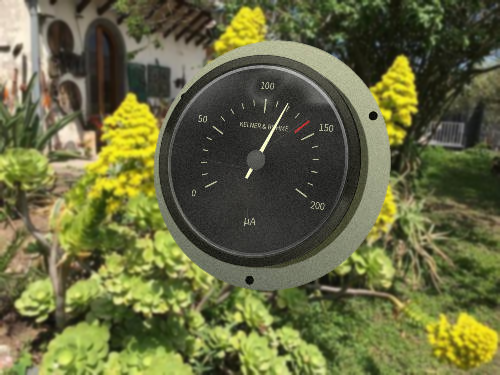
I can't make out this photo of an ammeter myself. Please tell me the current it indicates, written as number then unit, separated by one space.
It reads 120 µA
